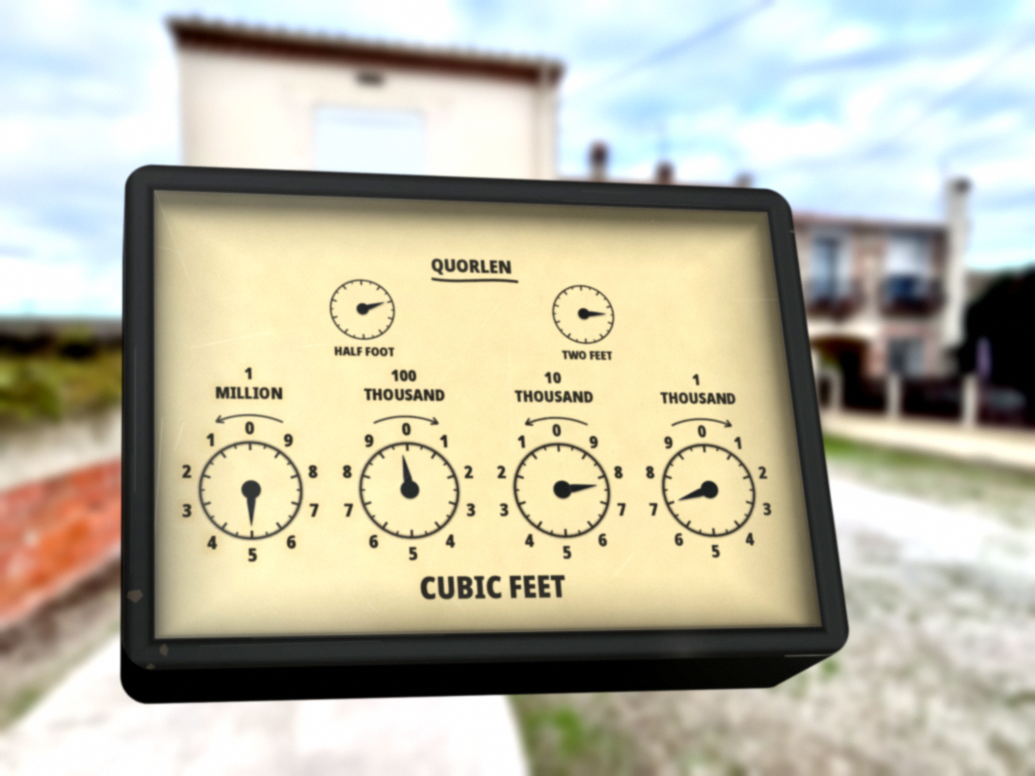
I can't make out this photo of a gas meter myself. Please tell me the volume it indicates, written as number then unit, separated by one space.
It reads 497700 ft³
